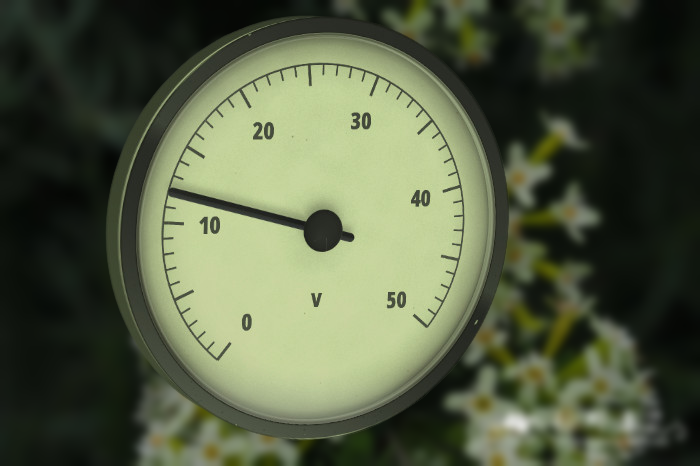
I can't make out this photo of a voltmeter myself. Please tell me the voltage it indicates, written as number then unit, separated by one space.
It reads 12 V
